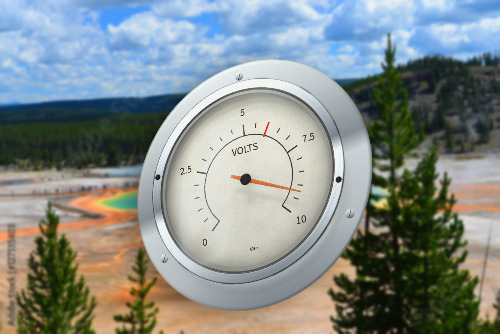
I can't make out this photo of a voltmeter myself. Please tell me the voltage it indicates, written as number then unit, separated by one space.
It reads 9.25 V
